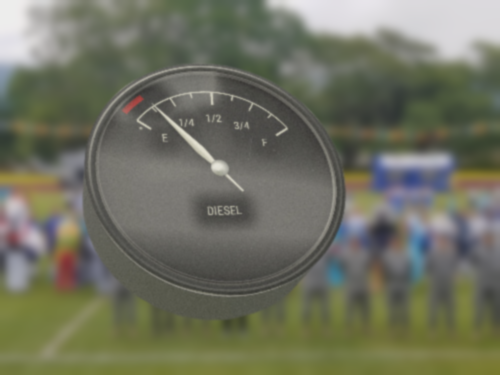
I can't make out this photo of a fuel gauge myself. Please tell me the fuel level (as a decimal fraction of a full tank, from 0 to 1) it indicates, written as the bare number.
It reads 0.125
